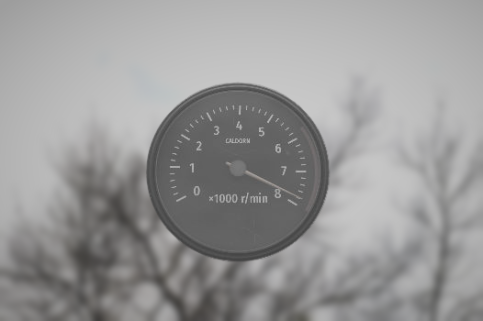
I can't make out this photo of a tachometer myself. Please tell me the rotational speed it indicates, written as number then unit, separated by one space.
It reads 7800 rpm
